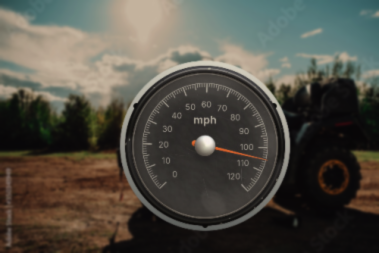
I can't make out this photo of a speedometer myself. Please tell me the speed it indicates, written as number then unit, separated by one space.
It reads 105 mph
